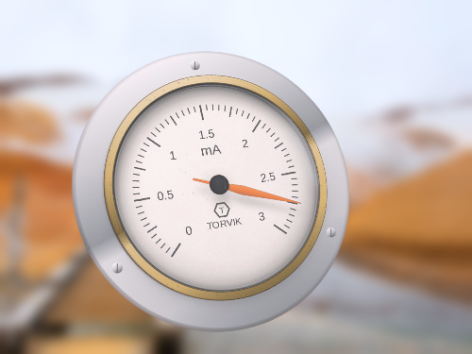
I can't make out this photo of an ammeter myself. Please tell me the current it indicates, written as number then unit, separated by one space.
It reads 2.75 mA
